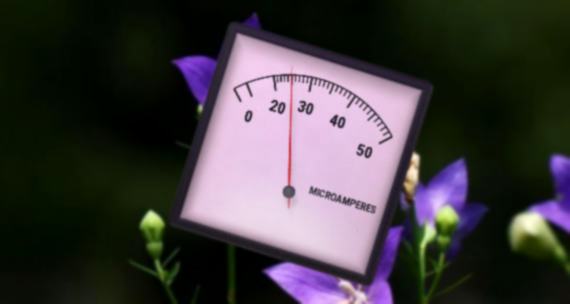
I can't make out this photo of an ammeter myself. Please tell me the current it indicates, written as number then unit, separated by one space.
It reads 25 µA
